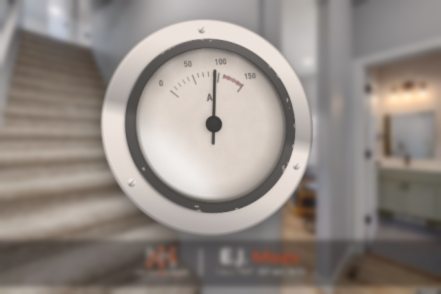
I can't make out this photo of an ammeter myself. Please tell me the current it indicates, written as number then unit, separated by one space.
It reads 90 A
